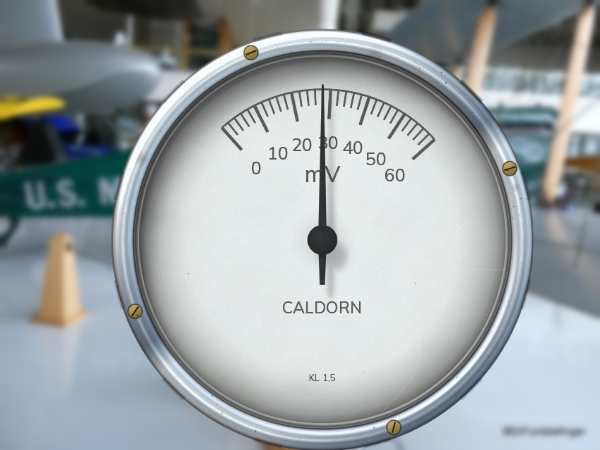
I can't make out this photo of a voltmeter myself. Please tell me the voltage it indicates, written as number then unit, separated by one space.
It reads 28 mV
